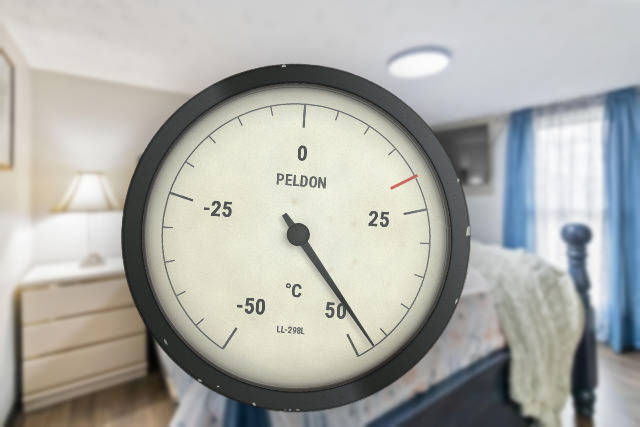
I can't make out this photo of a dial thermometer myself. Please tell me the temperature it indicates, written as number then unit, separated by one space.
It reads 47.5 °C
